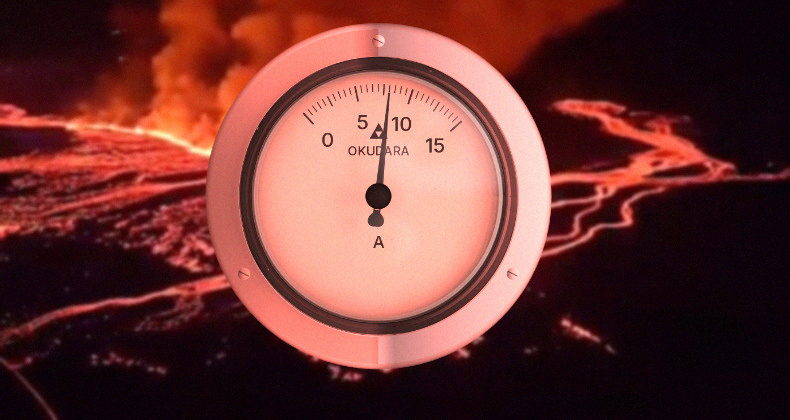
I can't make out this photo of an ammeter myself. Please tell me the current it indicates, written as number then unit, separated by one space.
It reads 8 A
